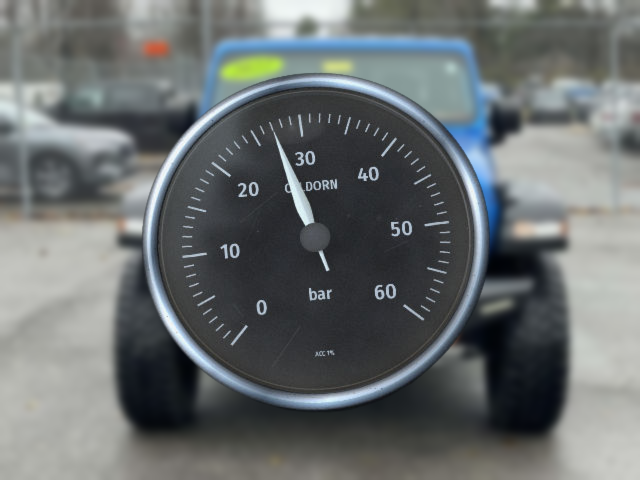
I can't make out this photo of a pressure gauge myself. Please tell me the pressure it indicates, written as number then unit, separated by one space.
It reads 27 bar
